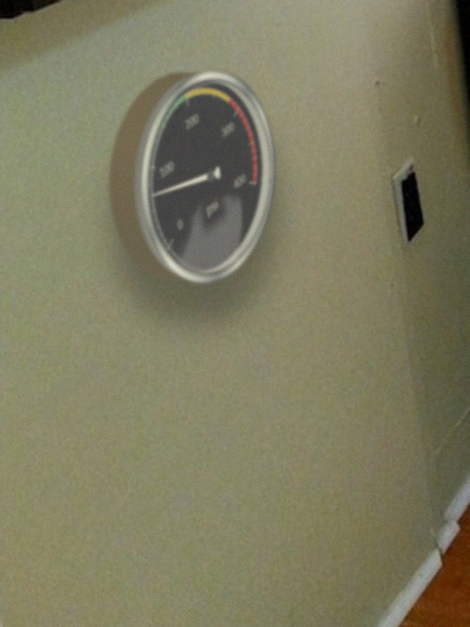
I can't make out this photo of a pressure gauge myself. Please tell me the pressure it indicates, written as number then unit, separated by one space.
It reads 70 psi
